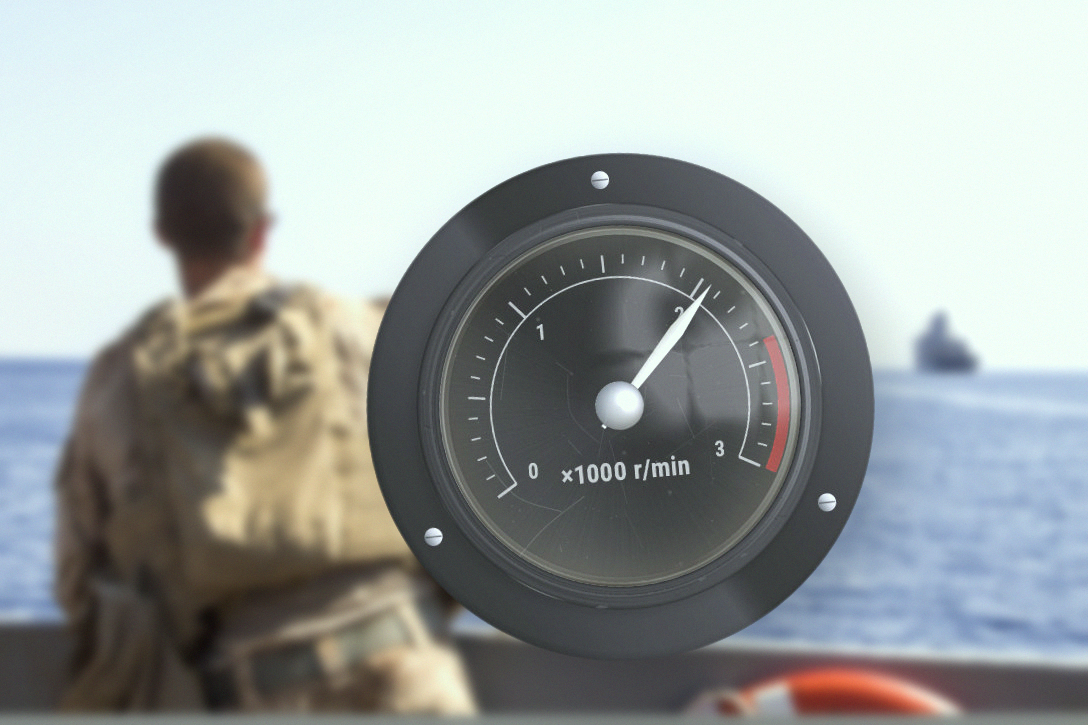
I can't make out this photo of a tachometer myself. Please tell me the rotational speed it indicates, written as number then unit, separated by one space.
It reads 2050 rpm
